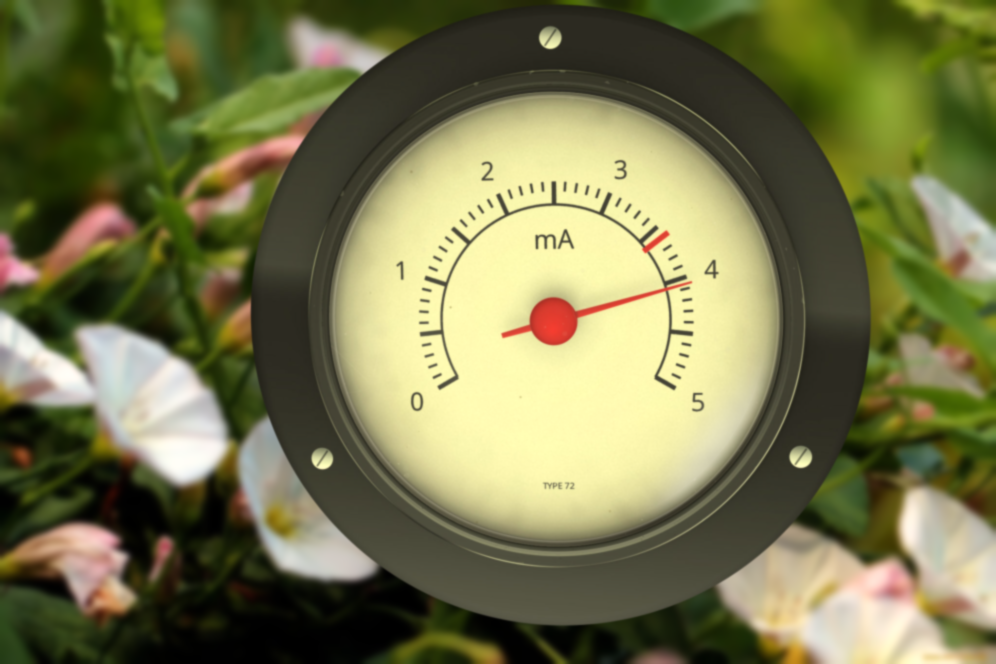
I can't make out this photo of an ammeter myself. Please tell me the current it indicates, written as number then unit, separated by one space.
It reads 4.05 mA
